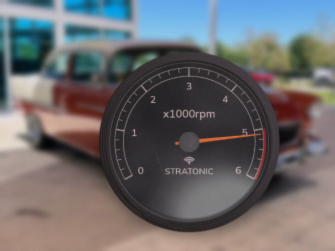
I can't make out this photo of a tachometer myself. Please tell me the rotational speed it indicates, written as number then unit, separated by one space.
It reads 5100 rpm
